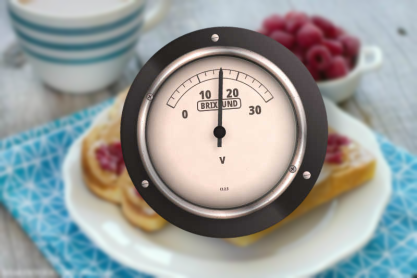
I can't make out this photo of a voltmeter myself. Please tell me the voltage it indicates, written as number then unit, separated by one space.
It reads 16 V
